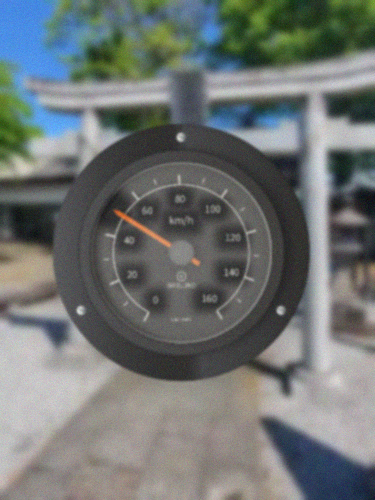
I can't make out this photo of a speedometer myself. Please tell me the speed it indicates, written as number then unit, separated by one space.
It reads 50 km/h
